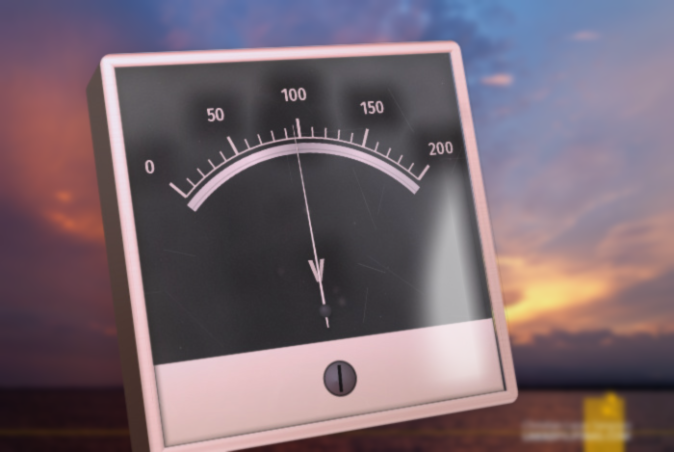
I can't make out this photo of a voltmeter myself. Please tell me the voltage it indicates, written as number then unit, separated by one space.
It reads 95 V
